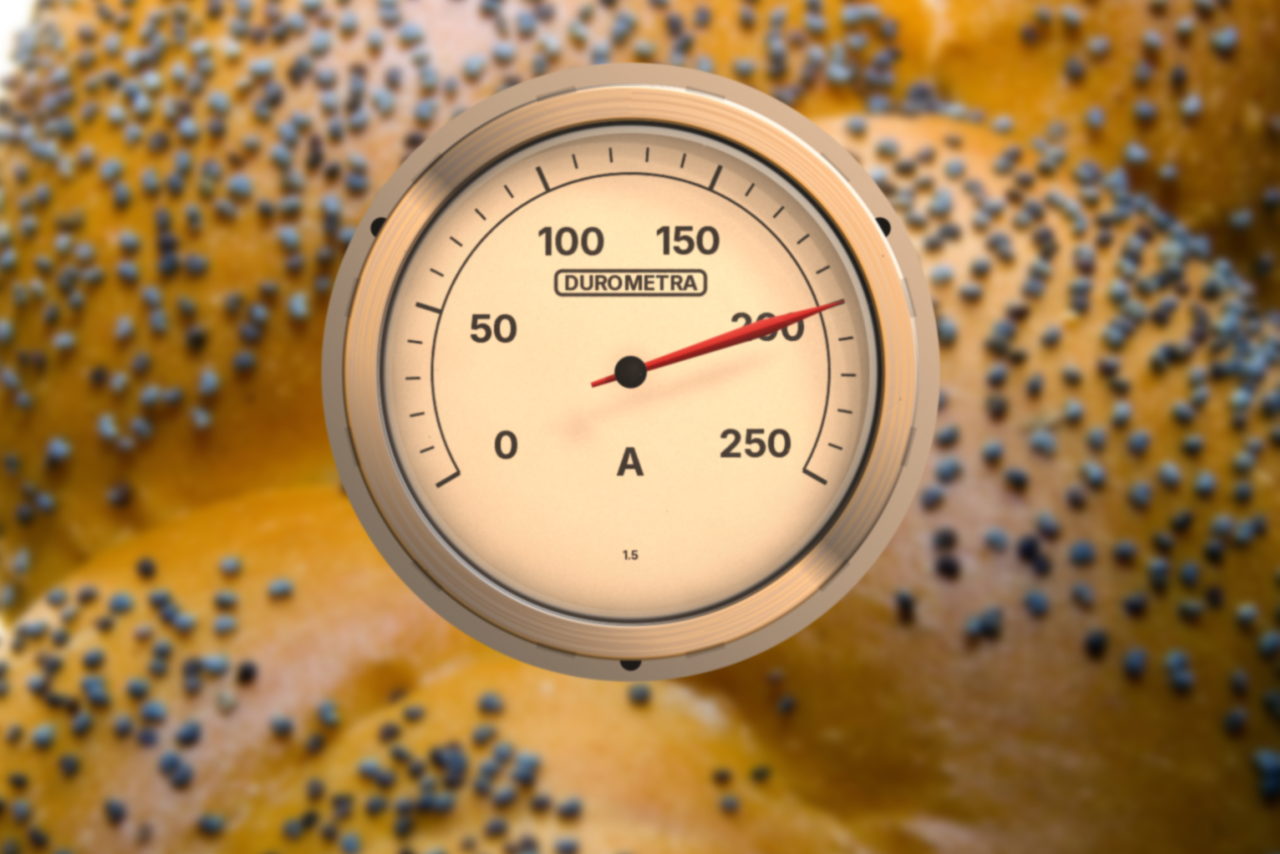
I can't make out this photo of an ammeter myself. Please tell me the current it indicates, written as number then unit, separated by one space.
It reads 200 A
